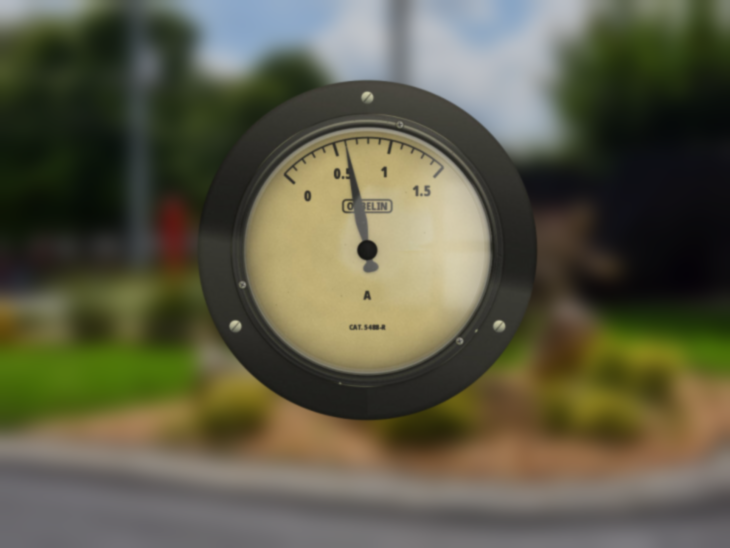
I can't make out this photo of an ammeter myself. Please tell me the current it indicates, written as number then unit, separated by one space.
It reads 0.6 A
